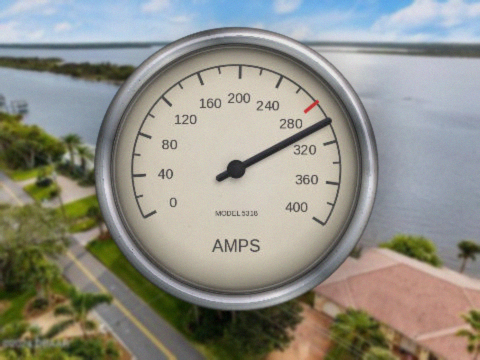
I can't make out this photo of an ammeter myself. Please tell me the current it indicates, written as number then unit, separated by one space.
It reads 300 A
